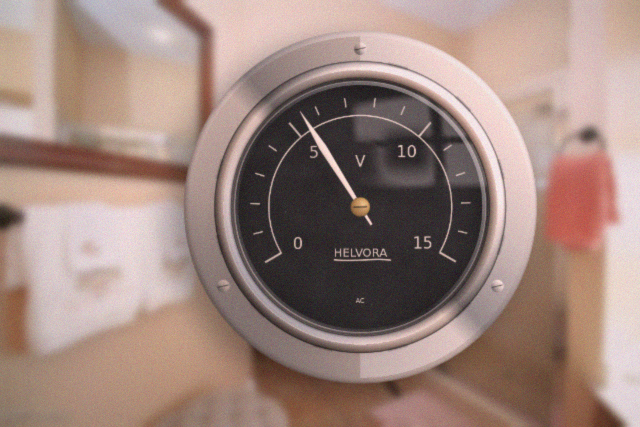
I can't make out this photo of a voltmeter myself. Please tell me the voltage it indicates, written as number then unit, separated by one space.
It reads 5.5 V
